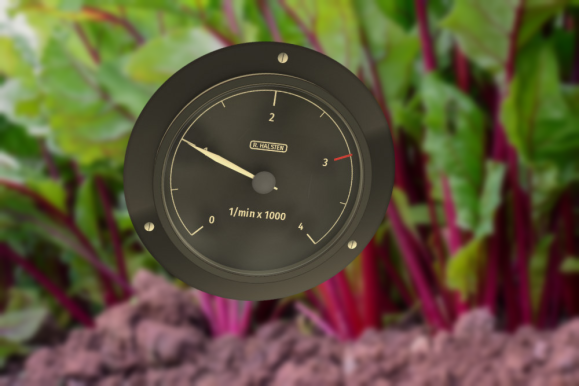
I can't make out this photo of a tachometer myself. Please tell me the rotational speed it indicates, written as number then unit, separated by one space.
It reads 1000 rpm
